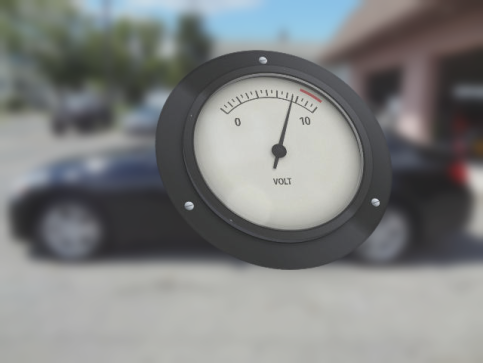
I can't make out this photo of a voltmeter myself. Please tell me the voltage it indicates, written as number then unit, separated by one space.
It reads 7.5 V
